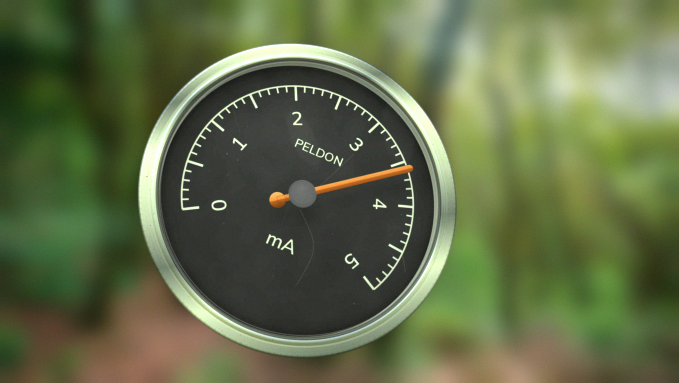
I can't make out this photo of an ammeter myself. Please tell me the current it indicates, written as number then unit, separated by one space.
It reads 3.6 mA
